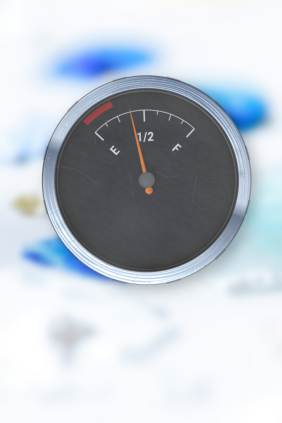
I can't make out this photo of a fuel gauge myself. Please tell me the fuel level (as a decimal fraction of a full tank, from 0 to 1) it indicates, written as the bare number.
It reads 0.375
